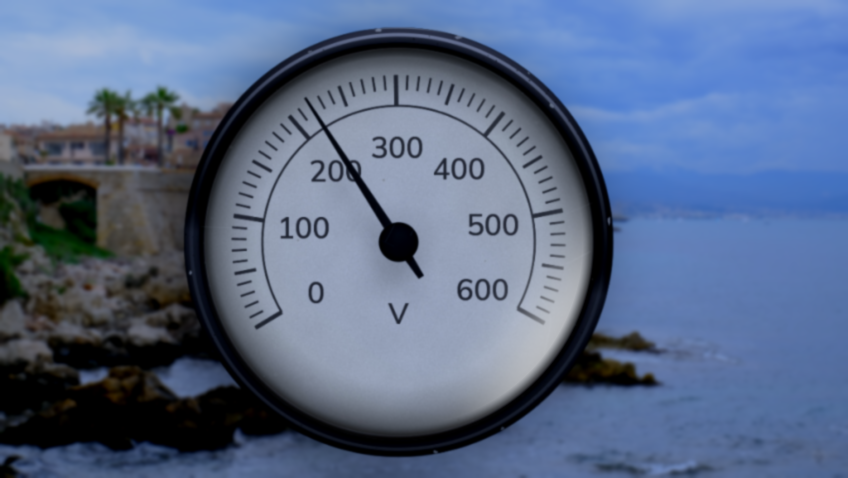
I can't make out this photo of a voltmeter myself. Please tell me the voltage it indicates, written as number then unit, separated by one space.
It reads 220 V
